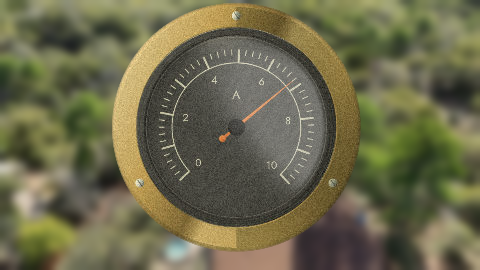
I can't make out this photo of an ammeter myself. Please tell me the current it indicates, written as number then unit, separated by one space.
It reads 6.8 A
